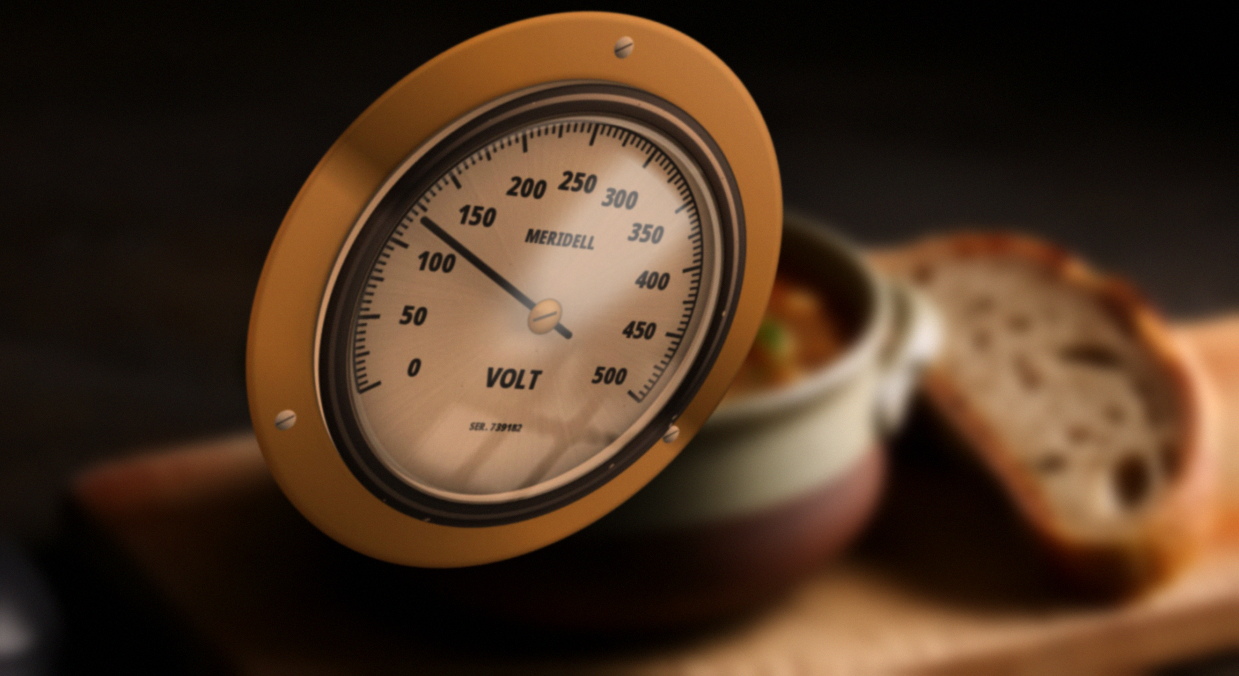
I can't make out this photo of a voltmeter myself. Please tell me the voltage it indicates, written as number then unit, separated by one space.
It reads 120 V
